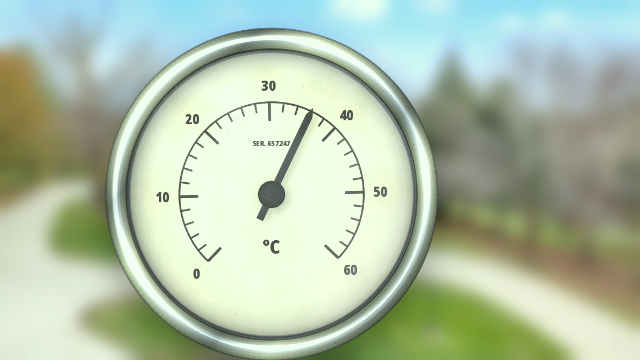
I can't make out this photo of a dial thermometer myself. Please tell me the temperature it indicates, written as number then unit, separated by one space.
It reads 36 °C
